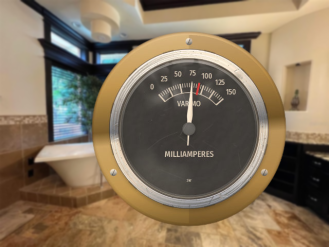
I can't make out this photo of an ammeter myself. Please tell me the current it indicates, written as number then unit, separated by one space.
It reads 75 mA
